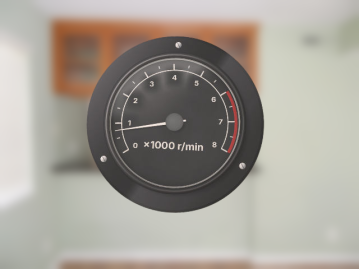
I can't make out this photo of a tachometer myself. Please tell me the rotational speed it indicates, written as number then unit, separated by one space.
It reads 750 rpm
